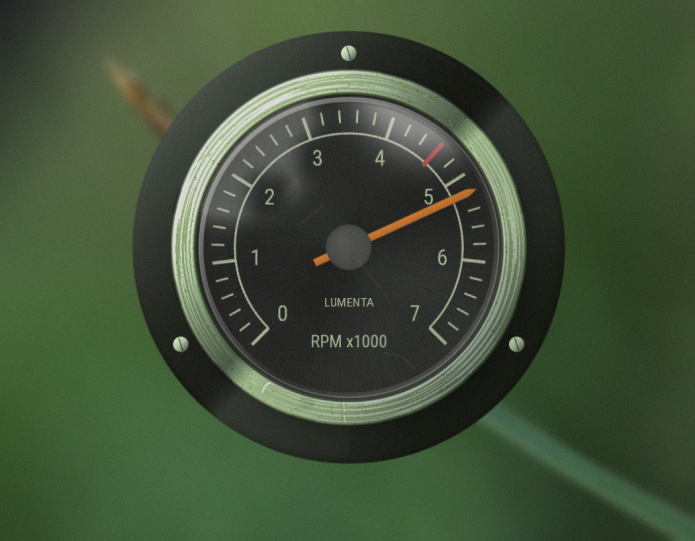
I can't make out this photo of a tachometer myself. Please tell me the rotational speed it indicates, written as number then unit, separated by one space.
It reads 5200 rpm
